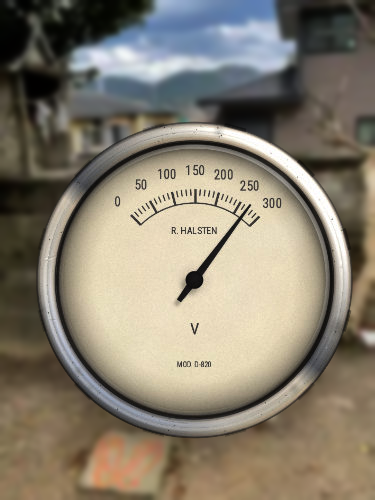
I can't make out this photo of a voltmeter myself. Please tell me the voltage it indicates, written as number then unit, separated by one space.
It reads 270 V
